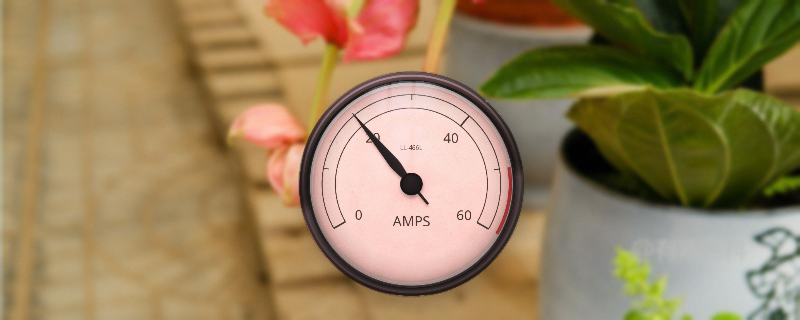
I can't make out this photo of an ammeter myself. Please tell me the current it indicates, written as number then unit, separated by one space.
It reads 20 A
